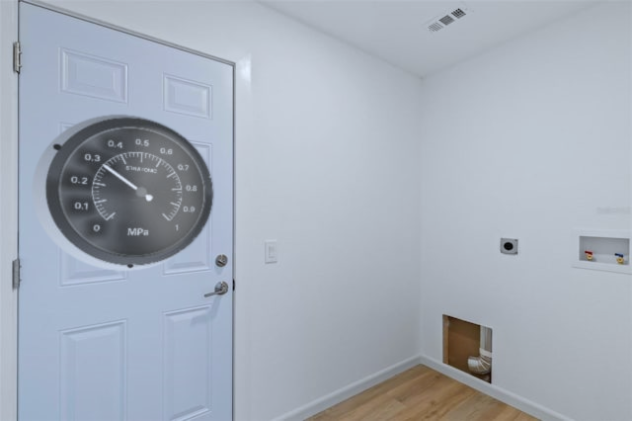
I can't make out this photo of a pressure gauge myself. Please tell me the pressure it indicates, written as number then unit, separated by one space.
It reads 0.3 MPa
